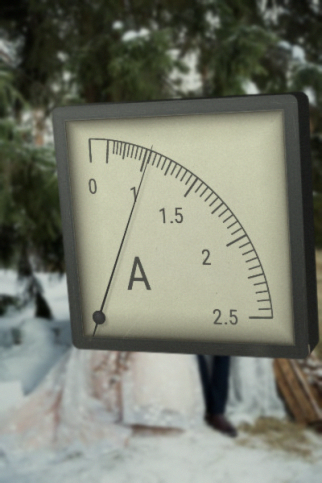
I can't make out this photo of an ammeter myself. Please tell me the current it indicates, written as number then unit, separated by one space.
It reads 1.05 A
